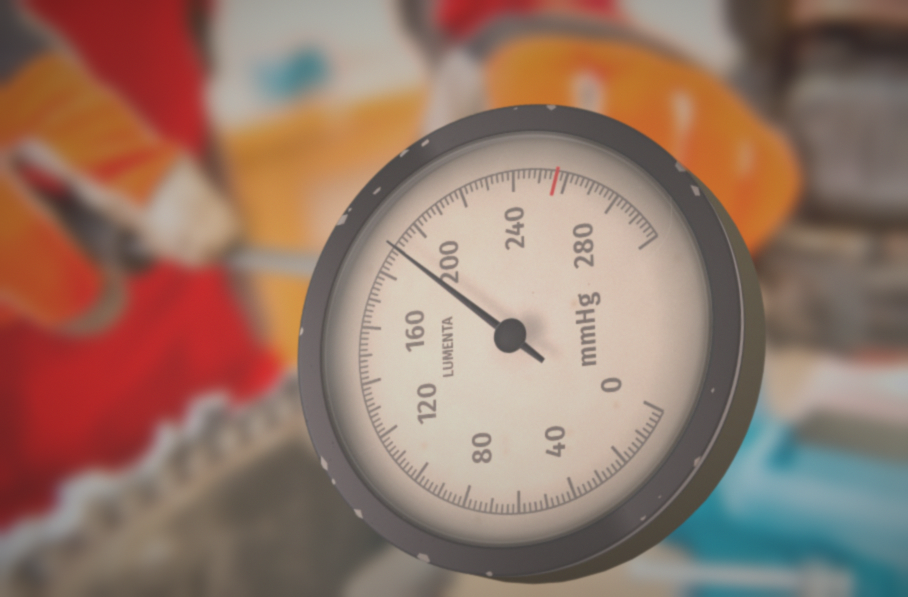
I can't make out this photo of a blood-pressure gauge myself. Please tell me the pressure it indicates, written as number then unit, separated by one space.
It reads 190 mmHg
